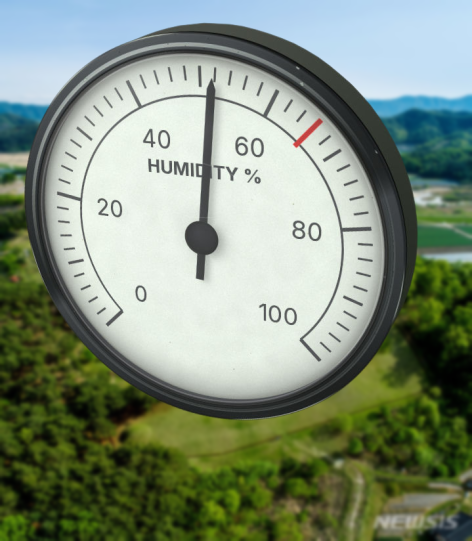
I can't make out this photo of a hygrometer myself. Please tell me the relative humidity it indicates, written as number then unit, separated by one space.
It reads 52 %
